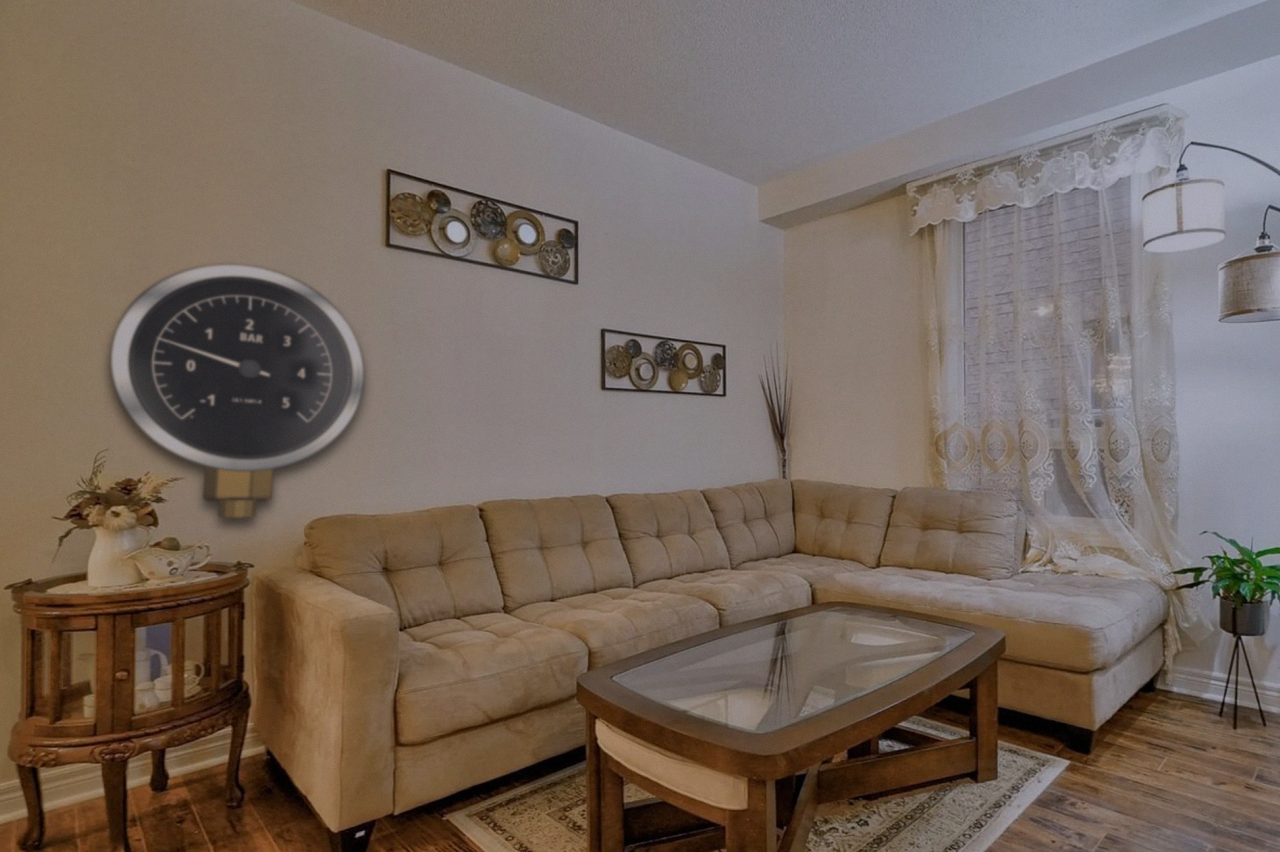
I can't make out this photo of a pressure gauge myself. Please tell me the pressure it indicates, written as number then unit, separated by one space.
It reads 0.4 bar
